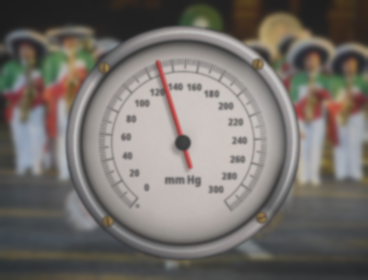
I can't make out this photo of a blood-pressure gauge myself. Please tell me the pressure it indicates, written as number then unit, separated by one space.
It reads 130 mmHg
